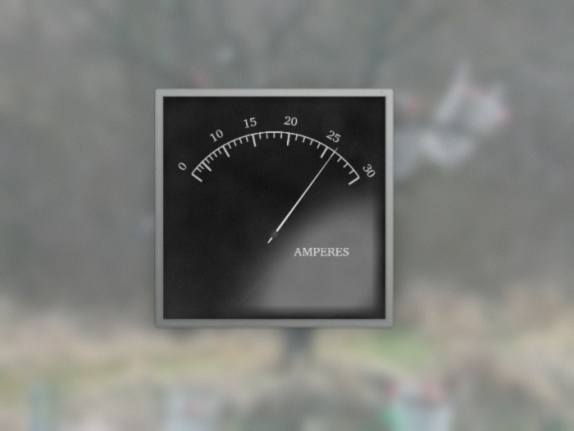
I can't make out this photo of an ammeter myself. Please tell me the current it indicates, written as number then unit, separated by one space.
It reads 26 A
